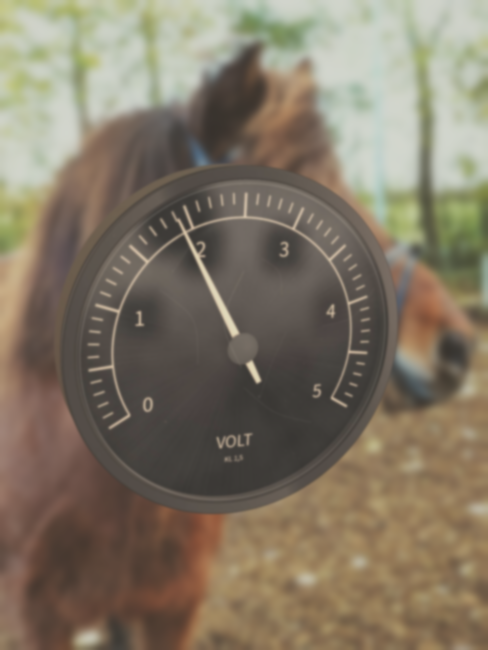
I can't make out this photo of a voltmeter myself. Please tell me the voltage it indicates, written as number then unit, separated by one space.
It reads 1.9 V
